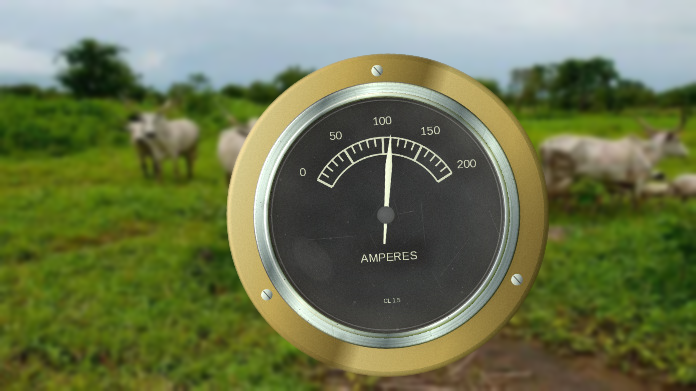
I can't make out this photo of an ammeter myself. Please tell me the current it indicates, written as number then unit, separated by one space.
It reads 110 A
